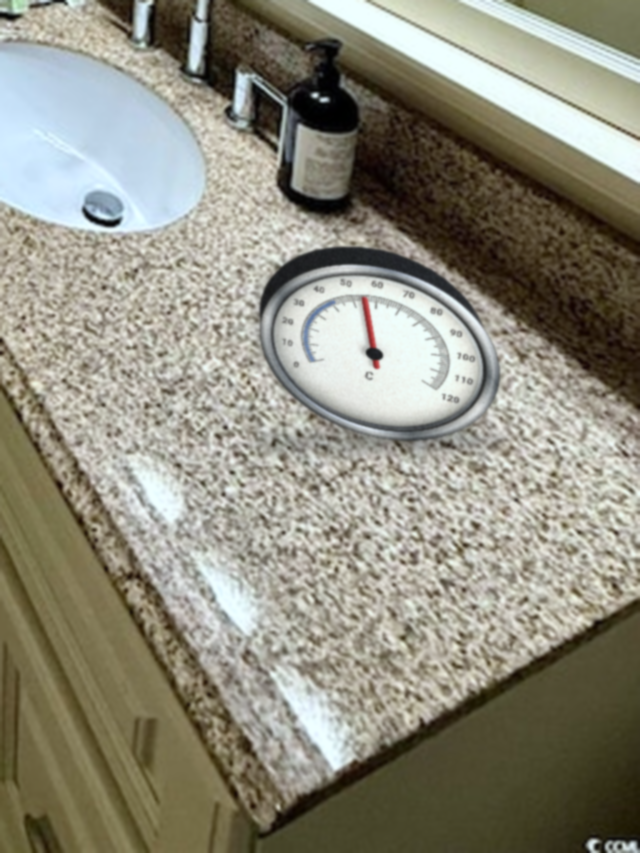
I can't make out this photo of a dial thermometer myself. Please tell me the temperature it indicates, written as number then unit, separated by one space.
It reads 55 °C
